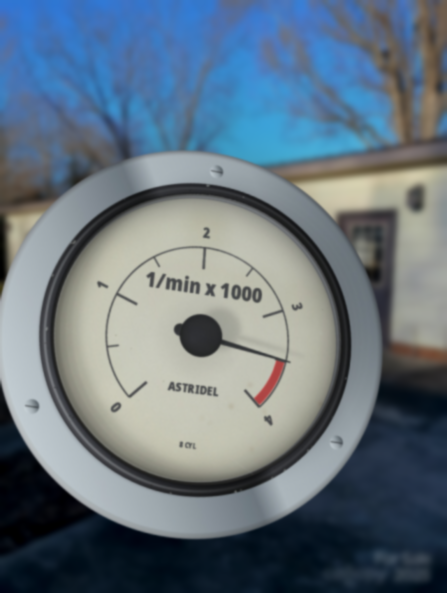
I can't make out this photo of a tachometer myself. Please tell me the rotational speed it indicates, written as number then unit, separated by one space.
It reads 3500 rpm
